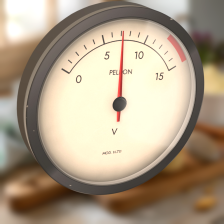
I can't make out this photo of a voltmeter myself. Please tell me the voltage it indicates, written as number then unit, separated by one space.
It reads 7 V
